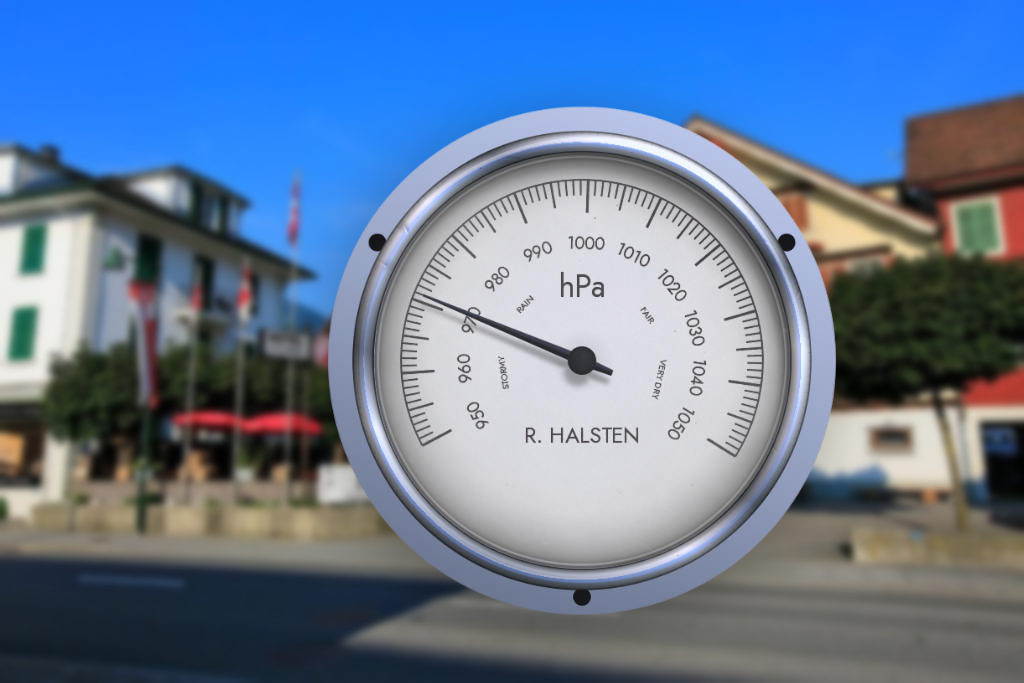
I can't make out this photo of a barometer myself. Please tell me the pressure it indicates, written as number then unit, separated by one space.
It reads 971 hPa
